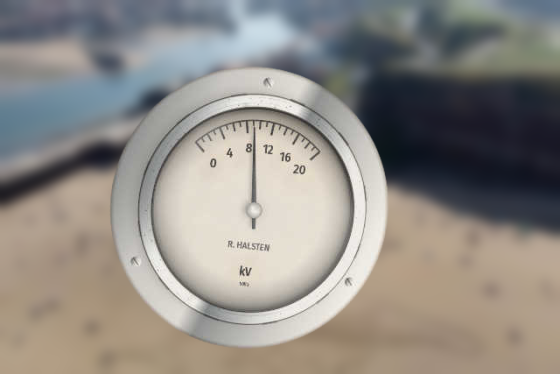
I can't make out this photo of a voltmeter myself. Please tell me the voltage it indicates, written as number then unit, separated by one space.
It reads 9 kV
